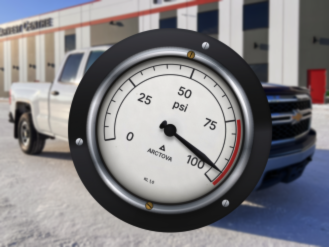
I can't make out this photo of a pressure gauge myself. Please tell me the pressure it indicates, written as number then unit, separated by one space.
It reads 95 psi
